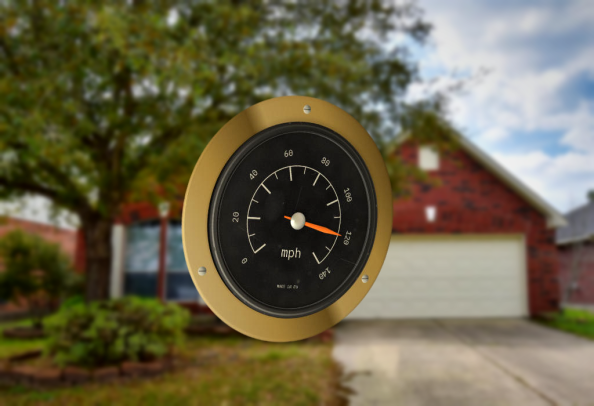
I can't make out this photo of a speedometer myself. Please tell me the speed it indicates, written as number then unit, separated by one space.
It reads 120 mph
